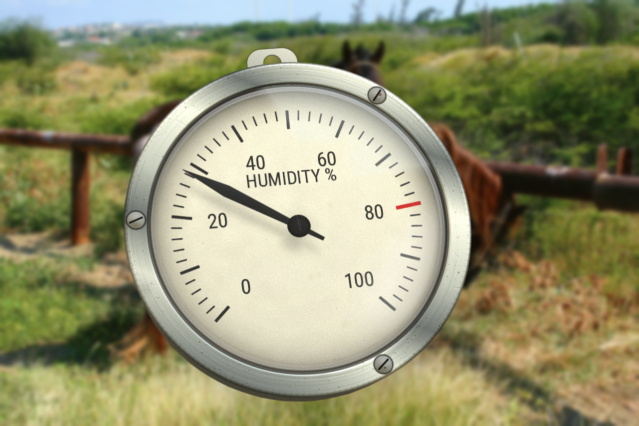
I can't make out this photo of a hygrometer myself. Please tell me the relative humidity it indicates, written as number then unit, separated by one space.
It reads 28 %
